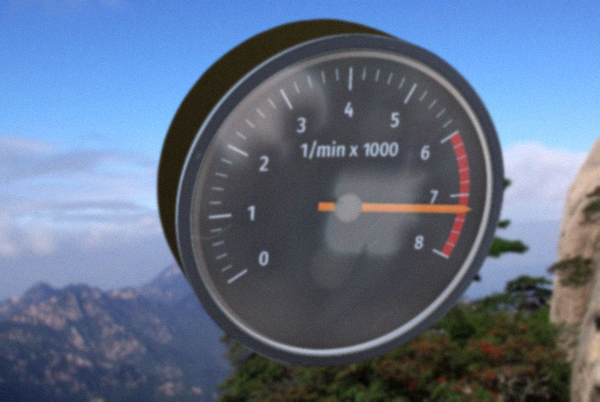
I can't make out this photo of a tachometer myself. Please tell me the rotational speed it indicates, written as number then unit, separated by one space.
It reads 7200 rpm
